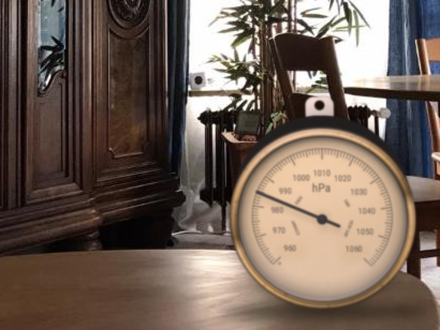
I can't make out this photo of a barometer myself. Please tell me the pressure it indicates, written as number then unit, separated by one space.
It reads 985 hPa
